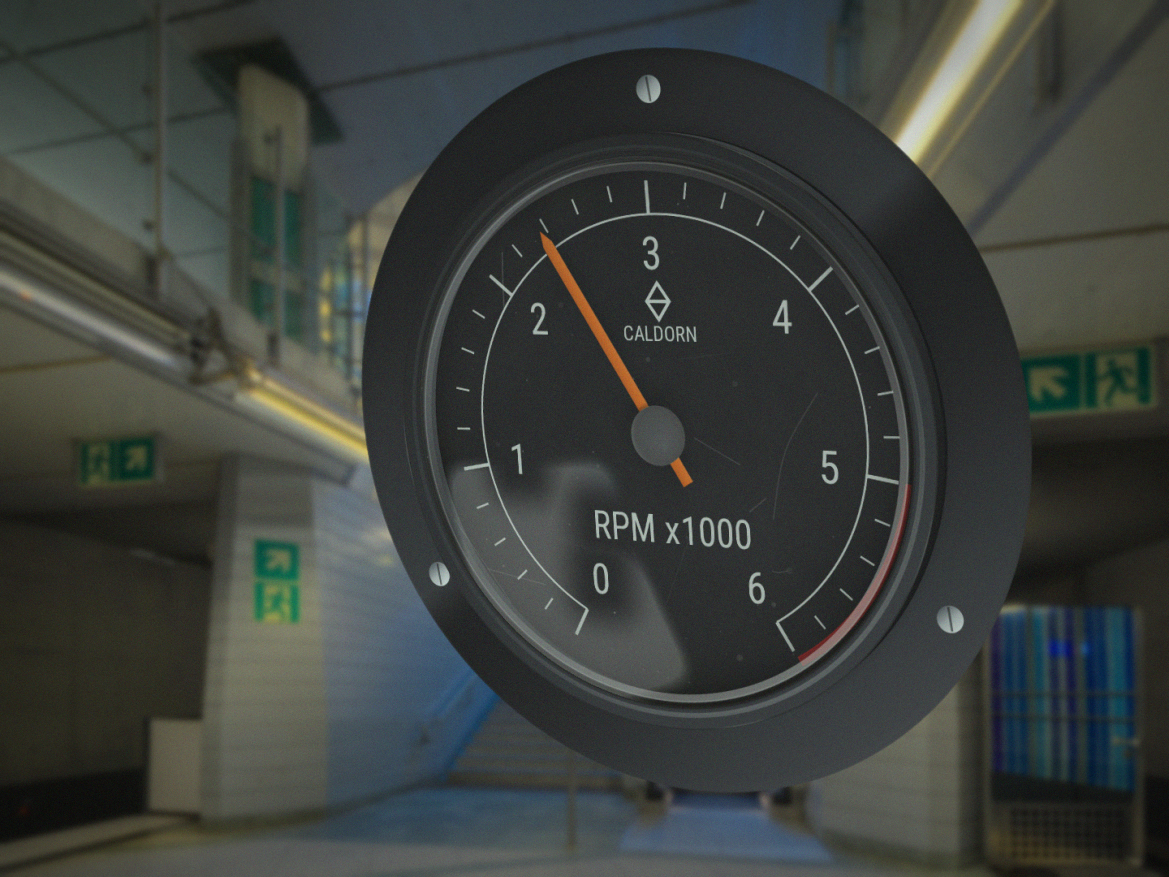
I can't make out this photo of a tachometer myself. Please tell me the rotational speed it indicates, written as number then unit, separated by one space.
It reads 2400 rpm
